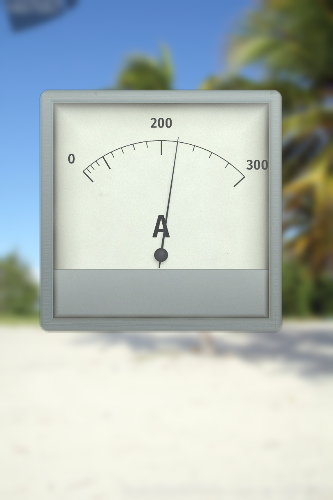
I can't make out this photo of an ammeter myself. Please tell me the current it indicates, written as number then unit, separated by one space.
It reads 220 A
